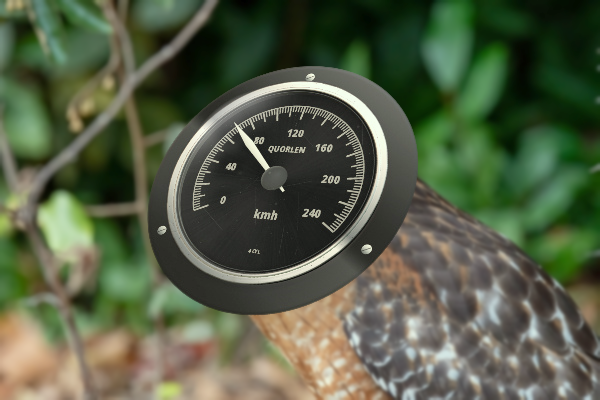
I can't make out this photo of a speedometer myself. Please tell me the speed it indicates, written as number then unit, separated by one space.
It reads 70 km/h
